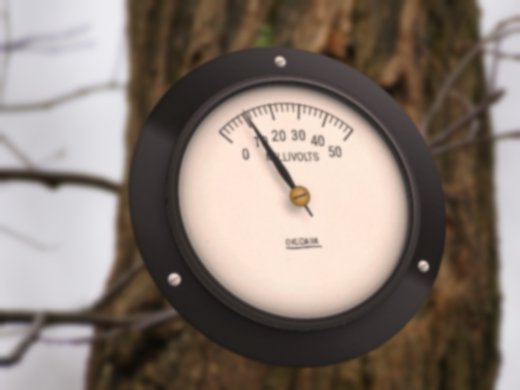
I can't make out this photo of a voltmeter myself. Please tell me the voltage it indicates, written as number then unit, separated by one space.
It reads 10 mV
